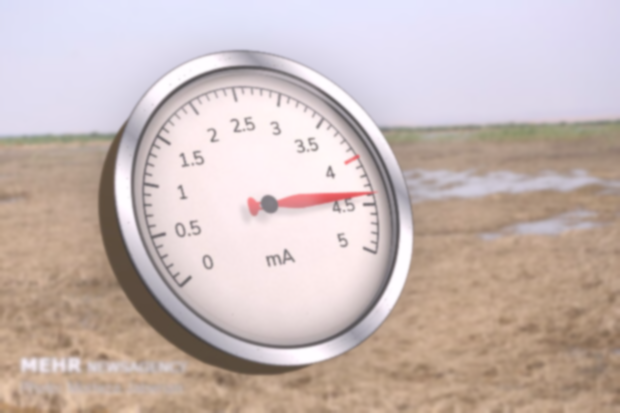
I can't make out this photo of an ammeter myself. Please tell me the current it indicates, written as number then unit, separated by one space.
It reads 4.4 mA
